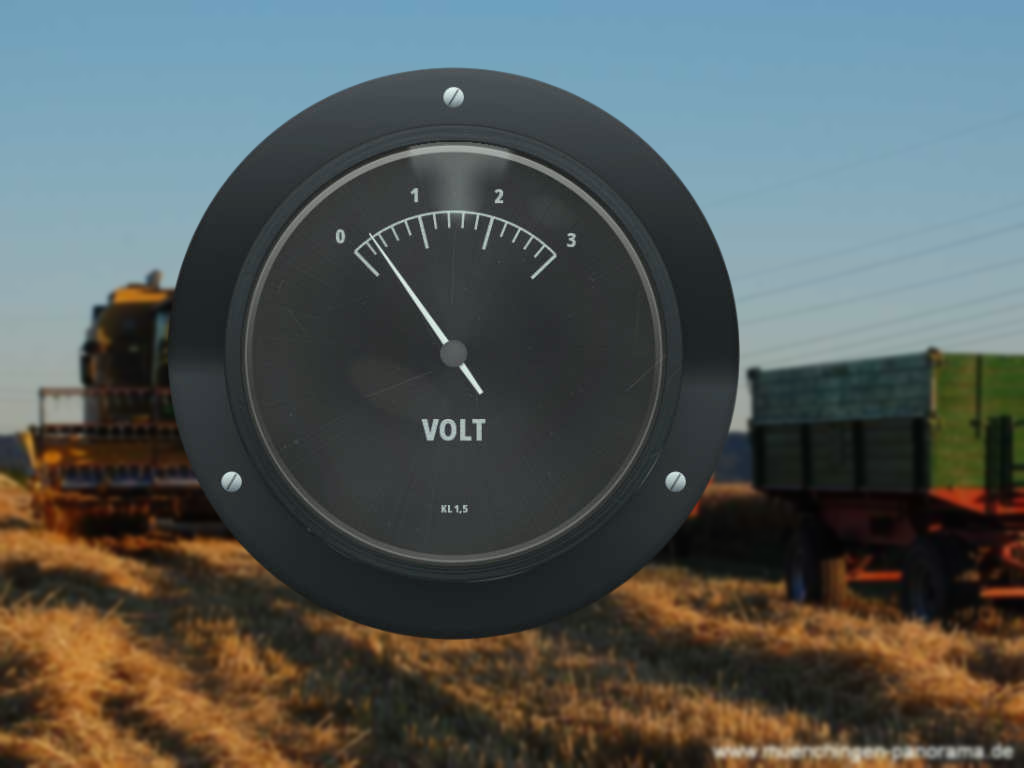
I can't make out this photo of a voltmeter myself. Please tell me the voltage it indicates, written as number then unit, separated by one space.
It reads 0.3 V
